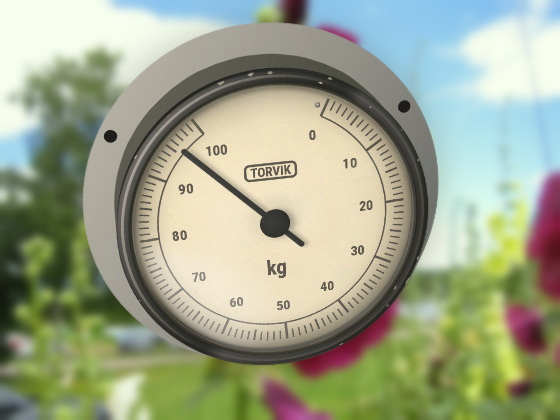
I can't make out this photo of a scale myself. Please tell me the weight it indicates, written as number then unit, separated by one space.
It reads 96 kg
